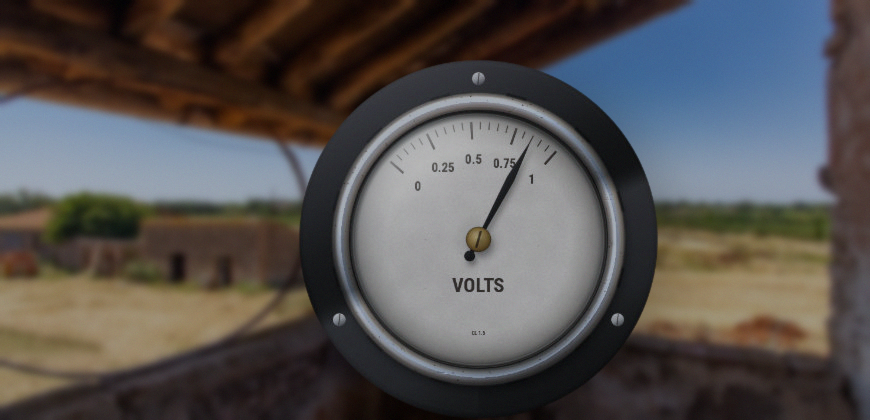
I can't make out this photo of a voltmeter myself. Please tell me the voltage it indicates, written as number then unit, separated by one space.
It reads 0.85 V
